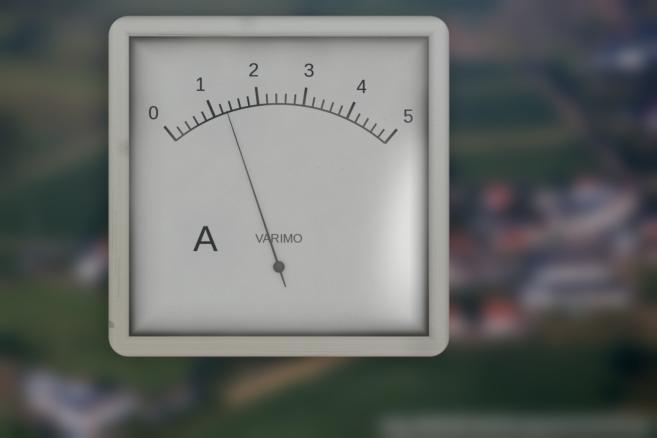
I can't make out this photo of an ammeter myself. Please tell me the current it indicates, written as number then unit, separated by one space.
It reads 1.3 A
